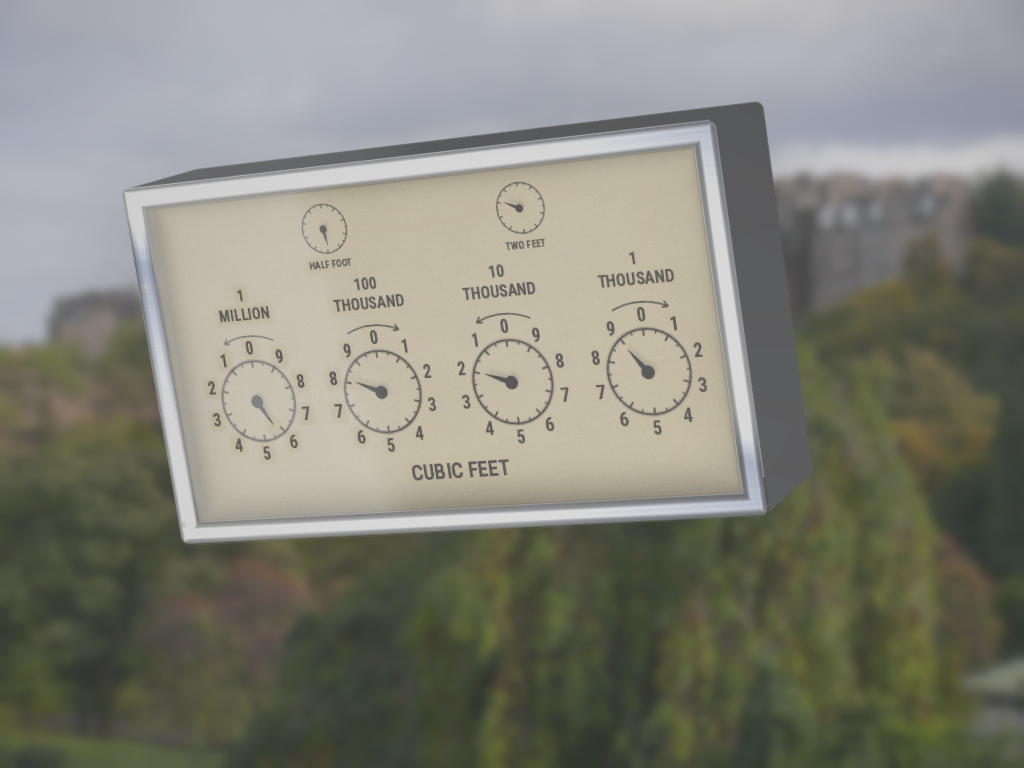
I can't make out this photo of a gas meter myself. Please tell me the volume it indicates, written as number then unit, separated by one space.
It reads 581900 ft³
